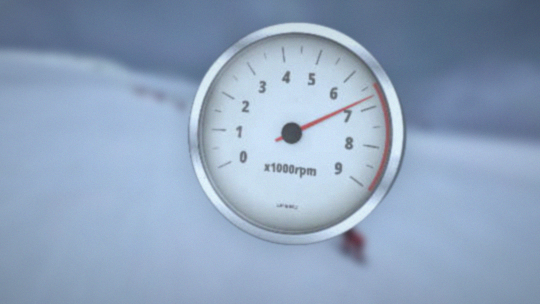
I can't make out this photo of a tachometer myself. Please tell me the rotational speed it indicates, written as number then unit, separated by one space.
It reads 6750 rpm
